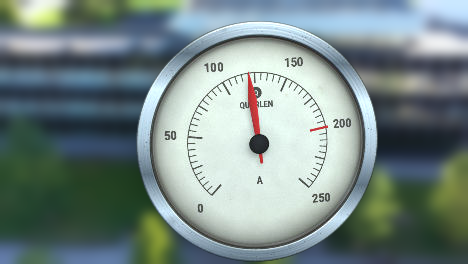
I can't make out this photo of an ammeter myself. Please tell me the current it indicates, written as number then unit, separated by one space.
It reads 120 A
